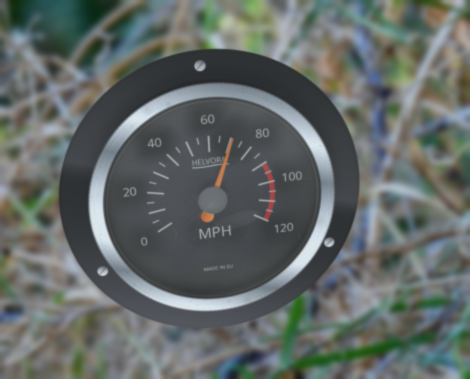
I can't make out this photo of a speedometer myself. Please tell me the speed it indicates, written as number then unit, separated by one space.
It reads 70 mph
